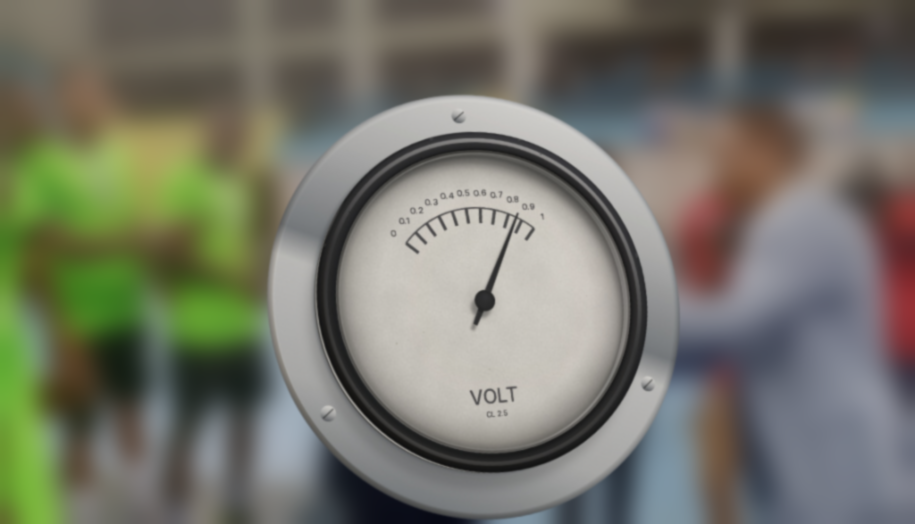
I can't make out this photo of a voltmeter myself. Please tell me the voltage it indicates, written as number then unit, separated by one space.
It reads 0.85 V
